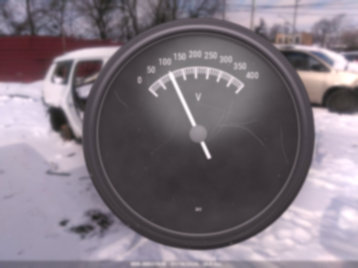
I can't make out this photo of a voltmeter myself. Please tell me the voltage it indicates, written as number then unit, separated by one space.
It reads 100 V
